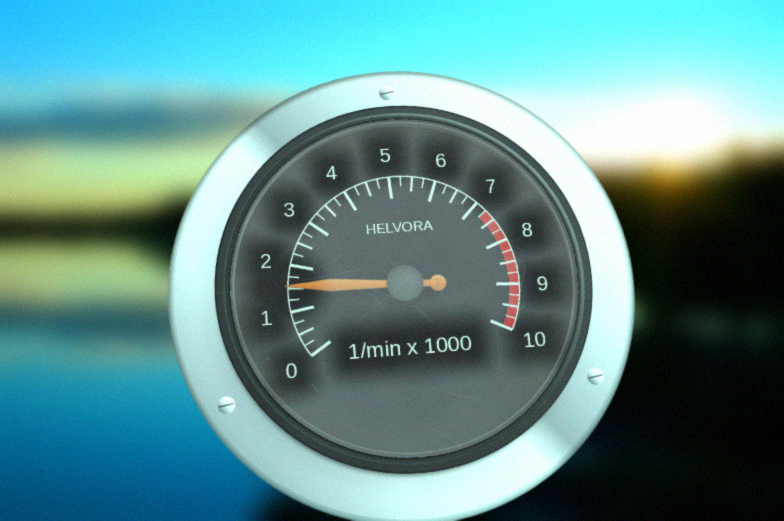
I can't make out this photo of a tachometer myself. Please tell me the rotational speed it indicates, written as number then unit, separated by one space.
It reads 1500 rpm
